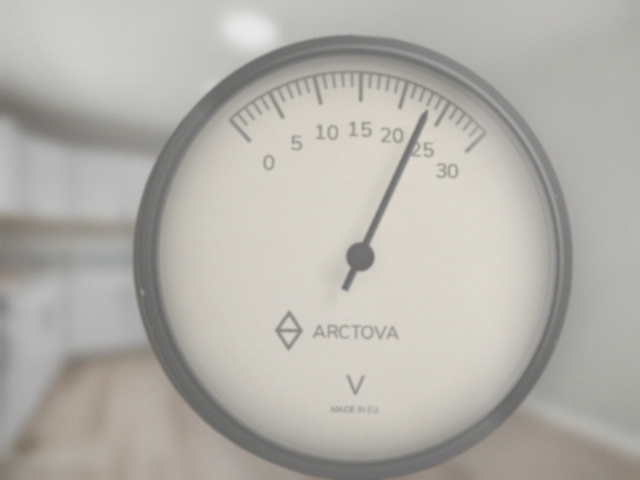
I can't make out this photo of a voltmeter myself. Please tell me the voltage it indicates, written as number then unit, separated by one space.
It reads 23 V
